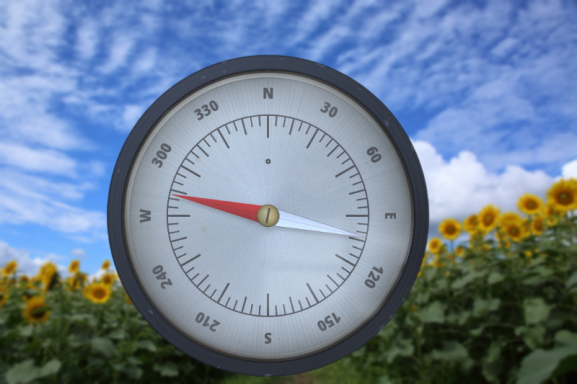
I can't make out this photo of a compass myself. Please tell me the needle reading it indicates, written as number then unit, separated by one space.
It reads 282.5 °
